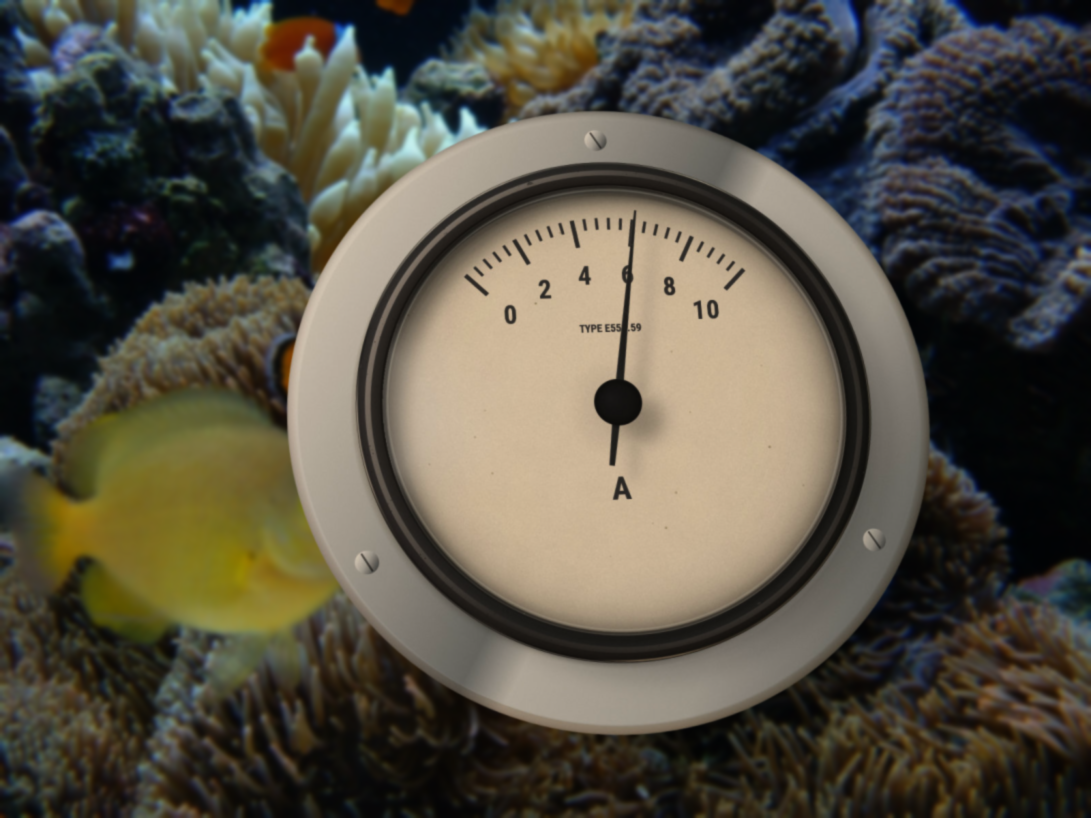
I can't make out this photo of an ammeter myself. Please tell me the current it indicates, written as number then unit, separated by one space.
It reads 6 A
